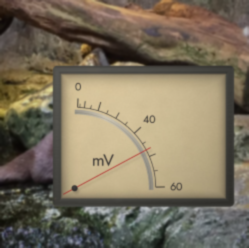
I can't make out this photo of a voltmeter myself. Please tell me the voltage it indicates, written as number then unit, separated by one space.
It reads 47.5 mV
